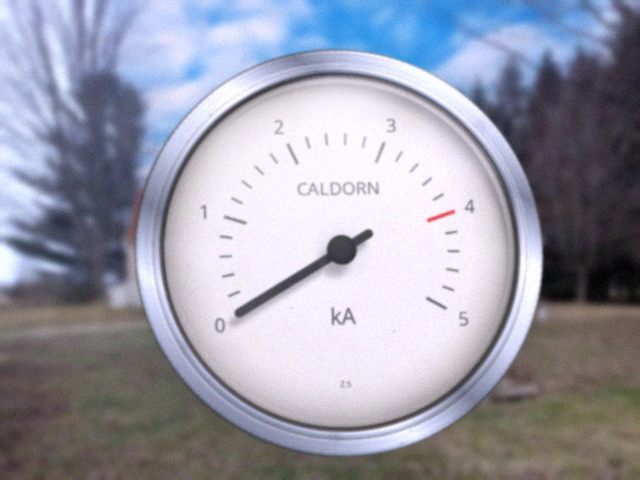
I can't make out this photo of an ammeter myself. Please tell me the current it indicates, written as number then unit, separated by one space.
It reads 0 kA
